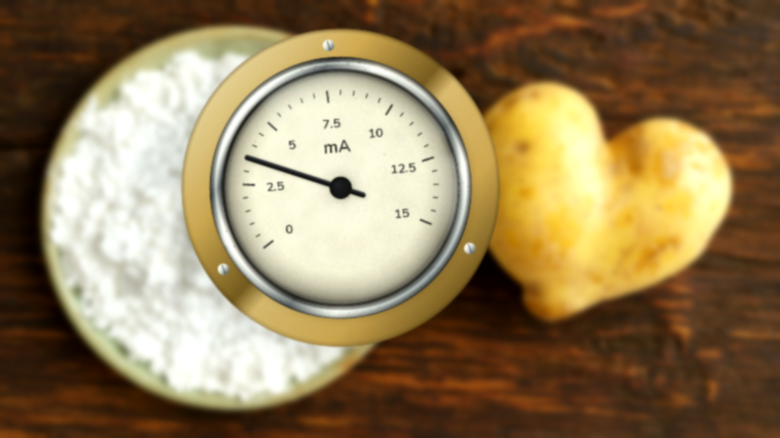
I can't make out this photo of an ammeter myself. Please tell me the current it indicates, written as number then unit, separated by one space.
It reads 3.5 mA
